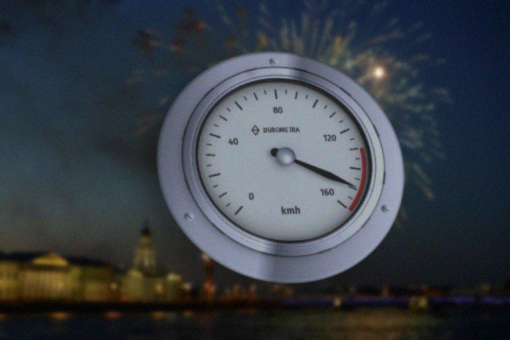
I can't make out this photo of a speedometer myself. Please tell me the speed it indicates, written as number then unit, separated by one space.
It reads 150 km/h
